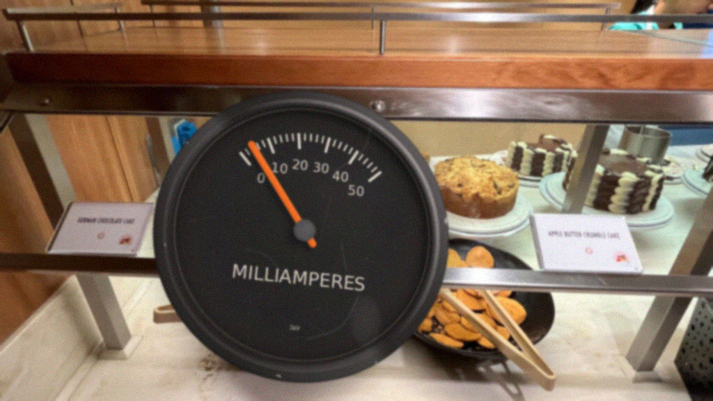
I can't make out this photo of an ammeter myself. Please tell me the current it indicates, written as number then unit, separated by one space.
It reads 4 mA
